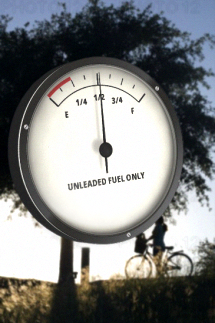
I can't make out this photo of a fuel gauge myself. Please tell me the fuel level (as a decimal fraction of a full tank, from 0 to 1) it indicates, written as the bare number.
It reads 0.5
